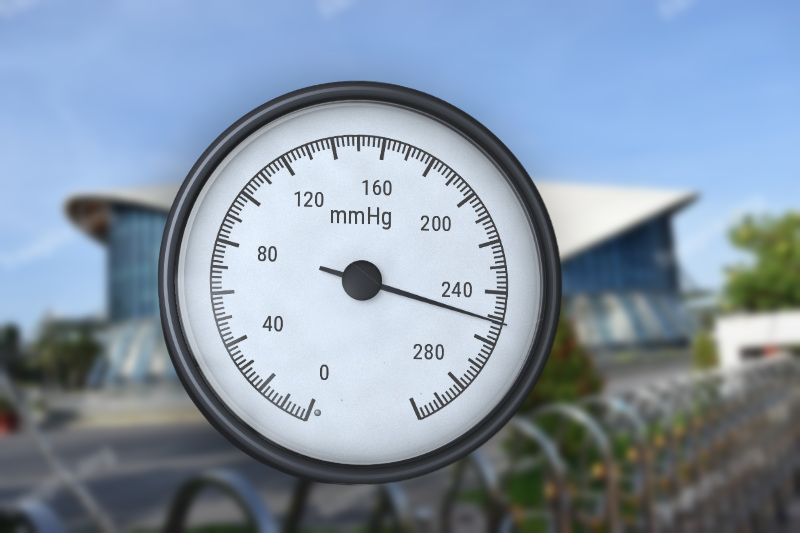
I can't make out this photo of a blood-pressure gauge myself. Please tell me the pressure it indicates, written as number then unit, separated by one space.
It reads 252 mmHg
